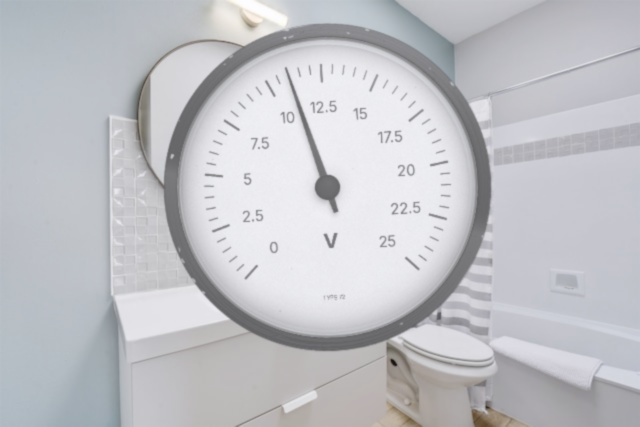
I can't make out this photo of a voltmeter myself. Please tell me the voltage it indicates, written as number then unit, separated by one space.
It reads 11 V
